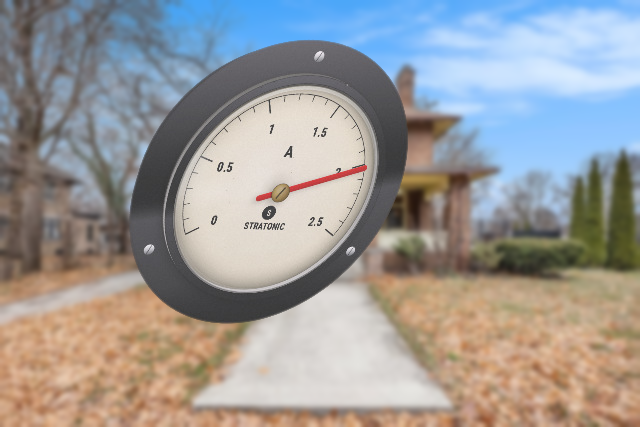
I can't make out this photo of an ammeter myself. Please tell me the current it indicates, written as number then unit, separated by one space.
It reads 2 A
